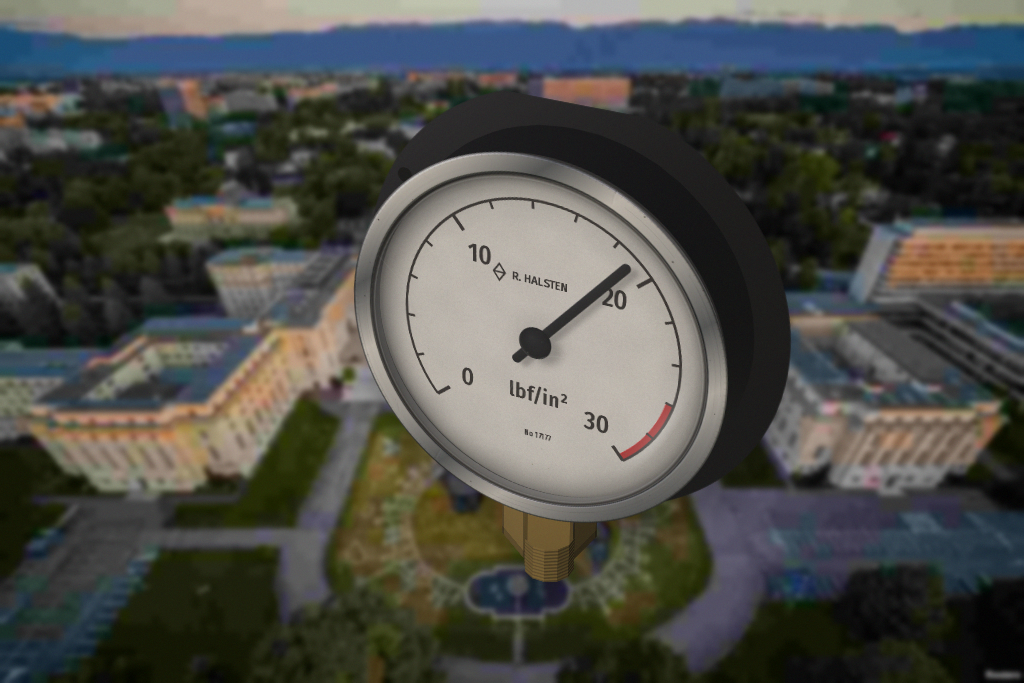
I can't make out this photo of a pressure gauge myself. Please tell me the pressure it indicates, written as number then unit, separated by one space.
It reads 19 psi
